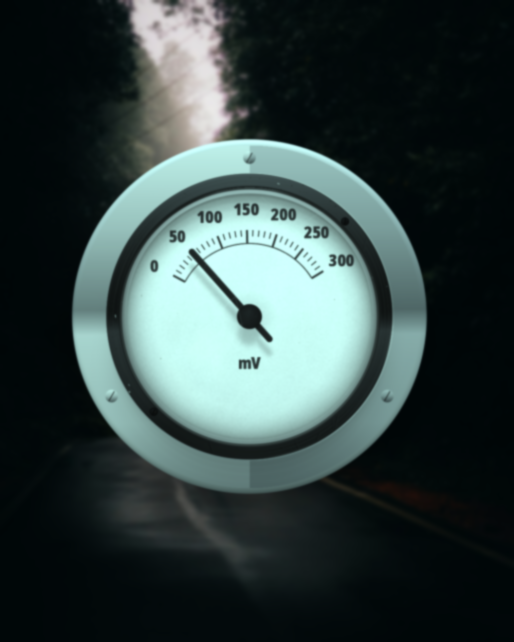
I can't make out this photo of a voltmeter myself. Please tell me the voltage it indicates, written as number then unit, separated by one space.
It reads 50 mV
